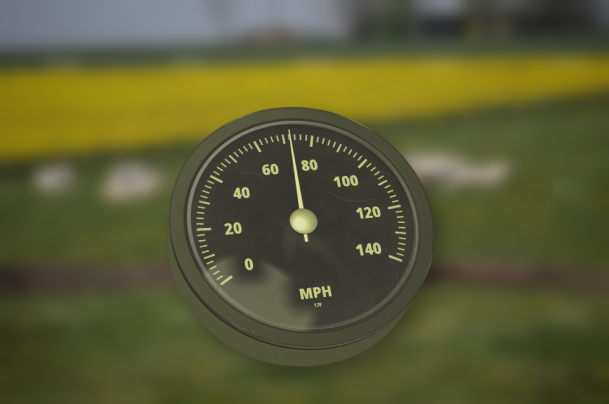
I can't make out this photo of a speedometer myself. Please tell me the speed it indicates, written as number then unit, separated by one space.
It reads 72 mph
